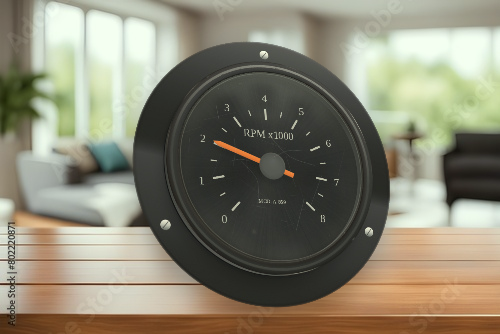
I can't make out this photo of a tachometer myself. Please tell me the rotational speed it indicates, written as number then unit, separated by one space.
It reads 2000 rpm
